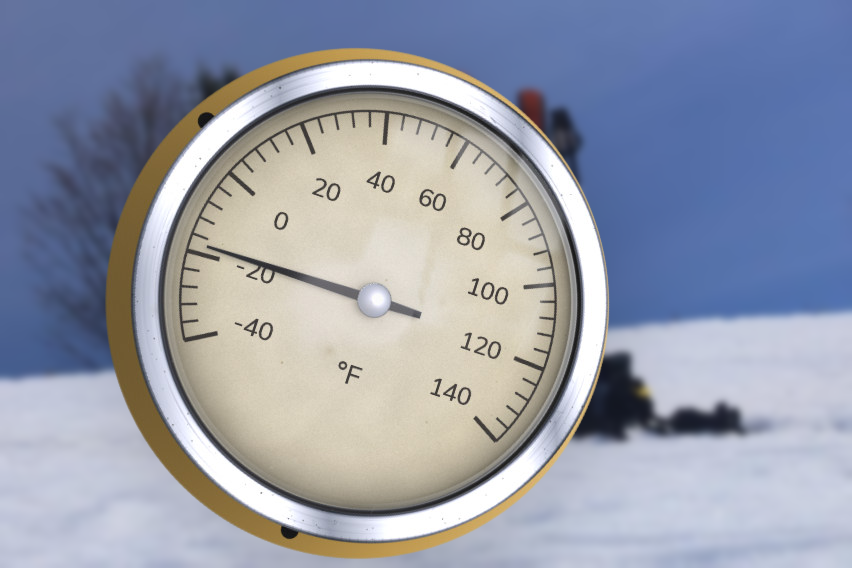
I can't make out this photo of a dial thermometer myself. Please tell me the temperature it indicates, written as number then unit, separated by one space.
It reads -18 °F
